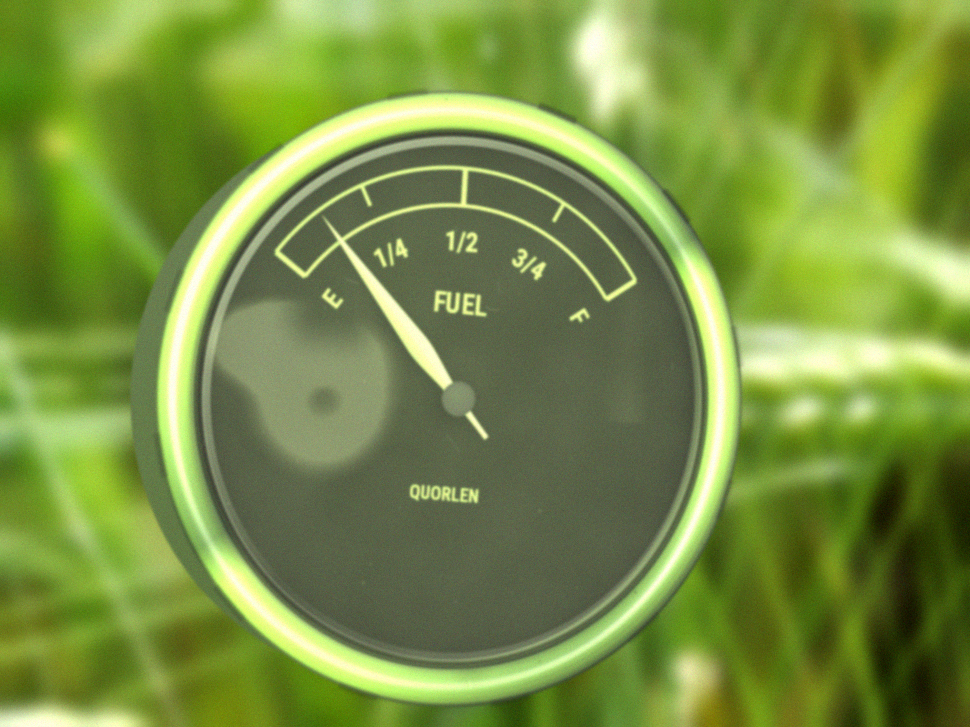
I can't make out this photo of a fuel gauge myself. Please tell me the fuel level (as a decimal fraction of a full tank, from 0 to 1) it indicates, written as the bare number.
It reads 0.125
